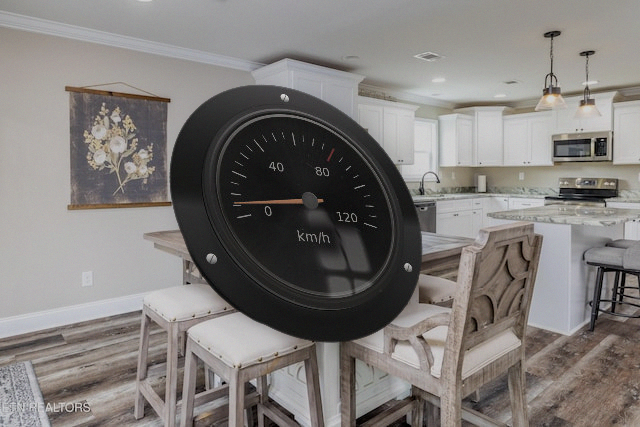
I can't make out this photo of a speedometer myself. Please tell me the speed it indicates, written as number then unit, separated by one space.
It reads 5 km/h
